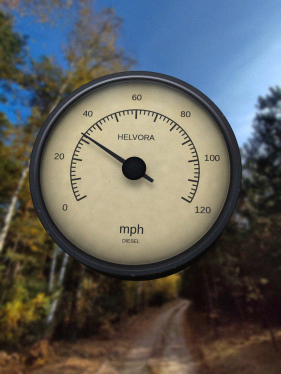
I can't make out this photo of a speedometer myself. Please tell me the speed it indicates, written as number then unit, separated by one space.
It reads 32 mph
